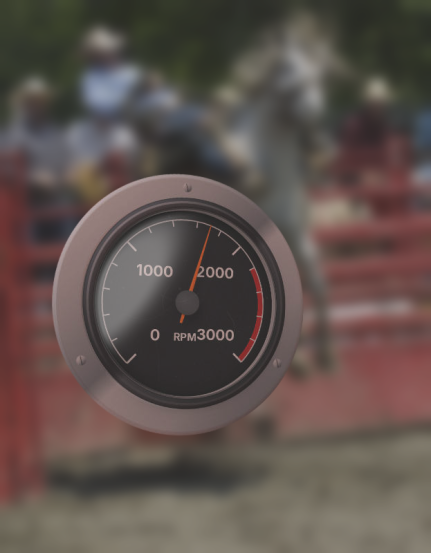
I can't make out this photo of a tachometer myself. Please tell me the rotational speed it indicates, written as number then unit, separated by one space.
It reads 1700 rpm
